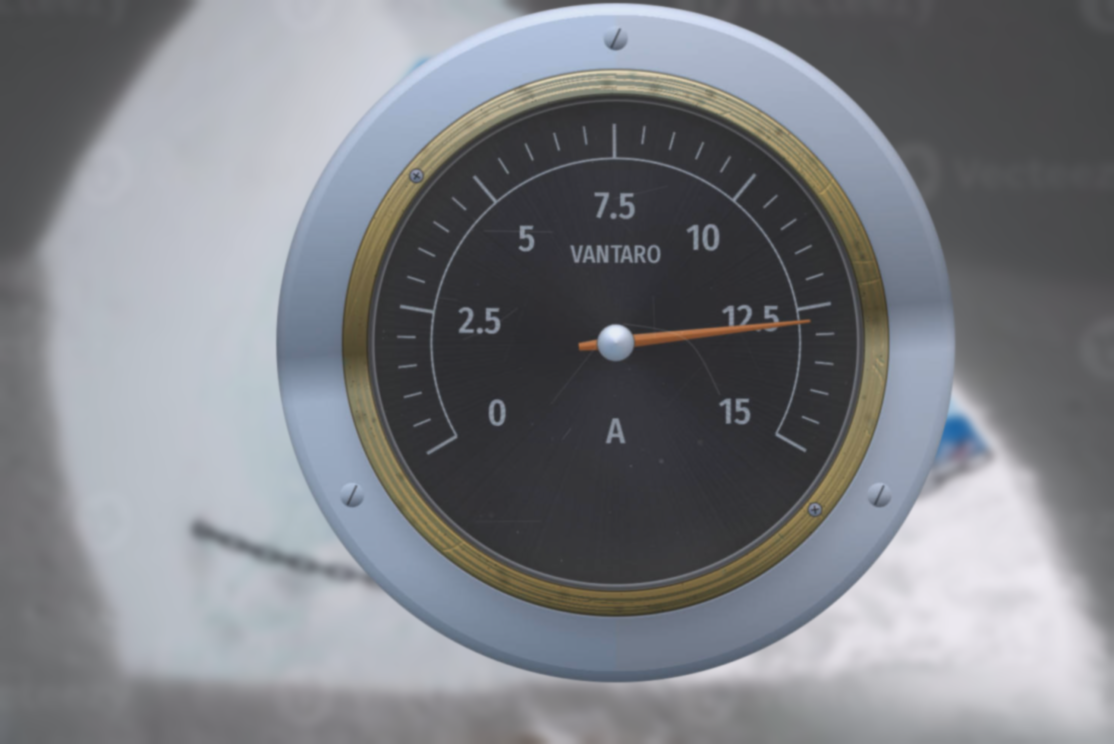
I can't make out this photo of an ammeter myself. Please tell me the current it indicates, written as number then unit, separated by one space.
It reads 12.75 A
